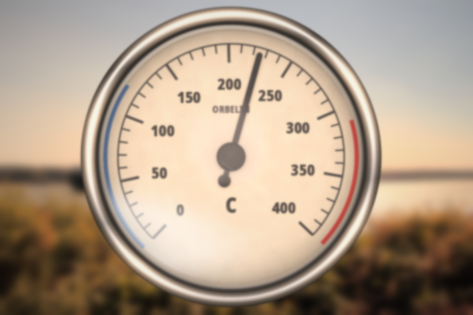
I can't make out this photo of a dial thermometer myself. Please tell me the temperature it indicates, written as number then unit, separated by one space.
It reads 225 °C
